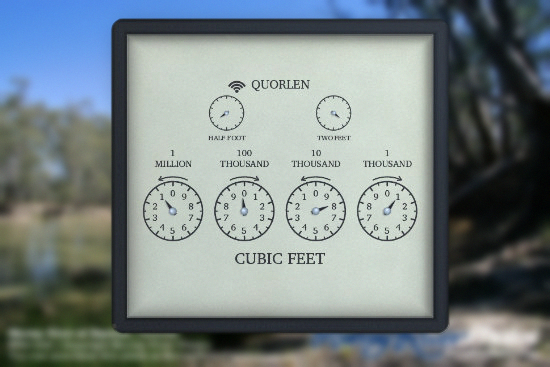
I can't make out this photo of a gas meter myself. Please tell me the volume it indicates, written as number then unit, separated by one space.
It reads 98100 ft³
